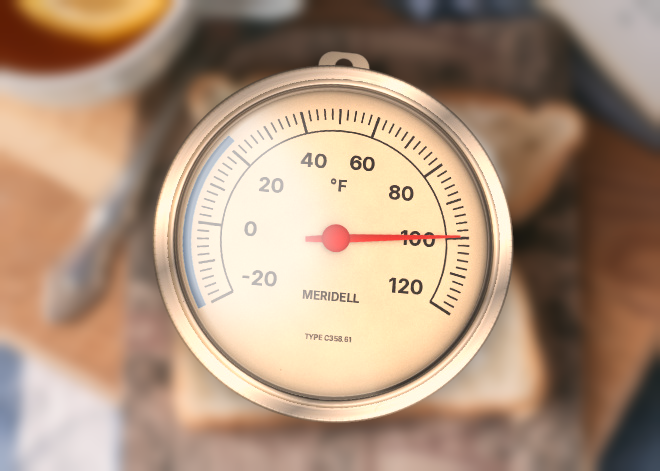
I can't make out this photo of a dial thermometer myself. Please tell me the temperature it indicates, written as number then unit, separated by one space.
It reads 100 °F
